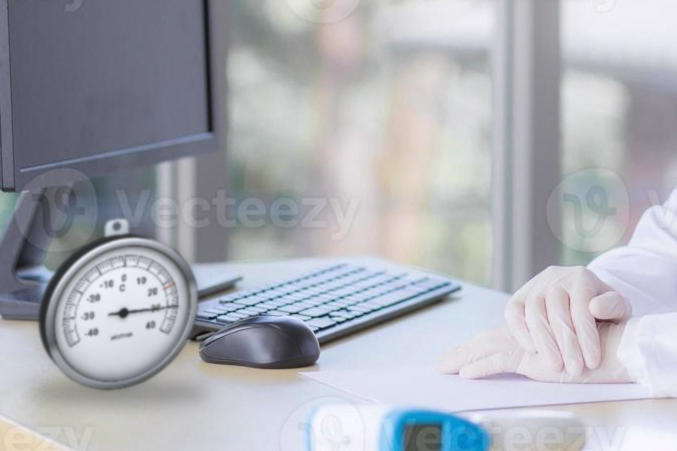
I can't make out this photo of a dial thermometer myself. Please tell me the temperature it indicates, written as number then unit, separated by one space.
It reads 30 °C
